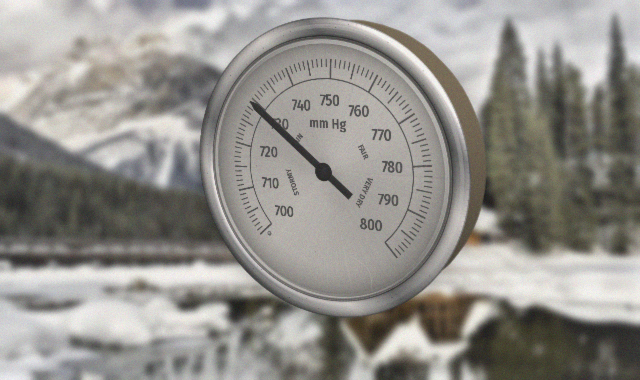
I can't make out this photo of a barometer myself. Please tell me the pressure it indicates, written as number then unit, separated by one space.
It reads 730 mmHg
